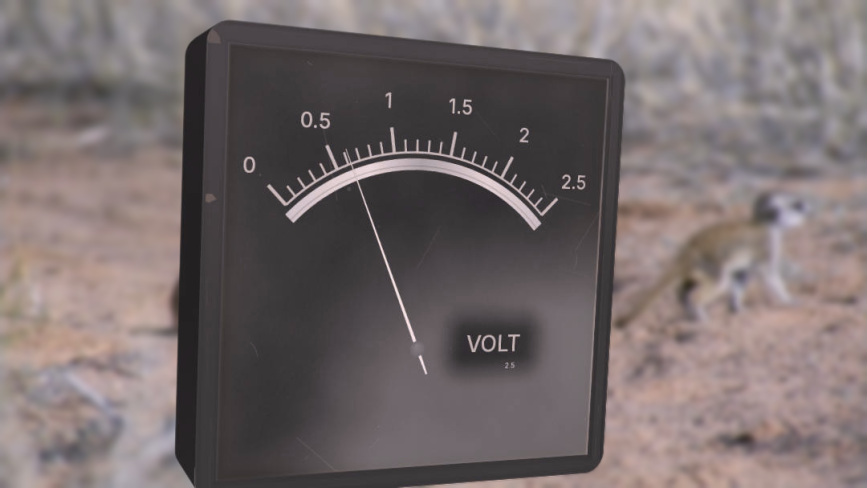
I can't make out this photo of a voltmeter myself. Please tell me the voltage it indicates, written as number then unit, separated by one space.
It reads 0.6 V
